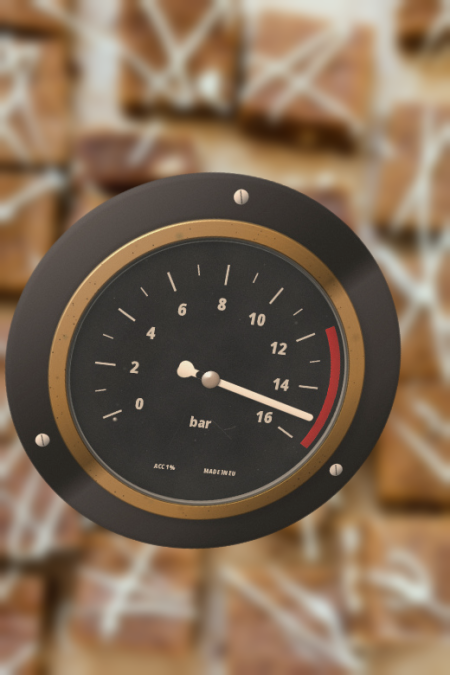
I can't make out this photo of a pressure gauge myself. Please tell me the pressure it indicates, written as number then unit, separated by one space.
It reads 15 bar
